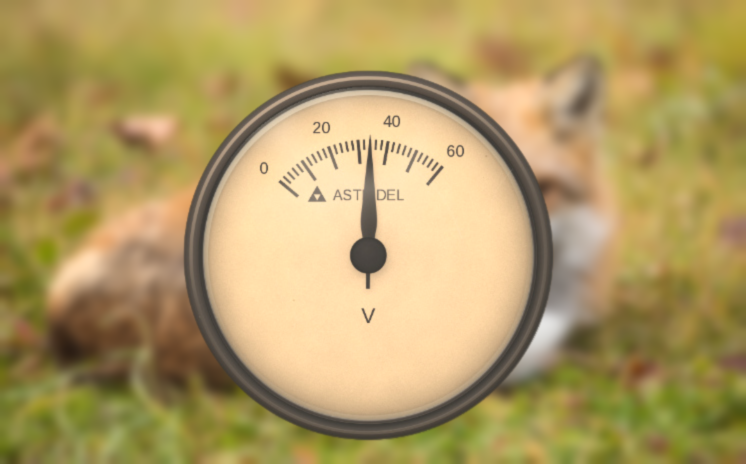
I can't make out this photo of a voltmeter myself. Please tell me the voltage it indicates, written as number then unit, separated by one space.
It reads 34 V
